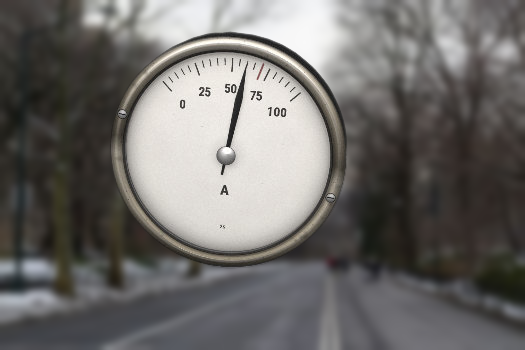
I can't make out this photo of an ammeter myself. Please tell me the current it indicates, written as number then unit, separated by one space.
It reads 60 A
